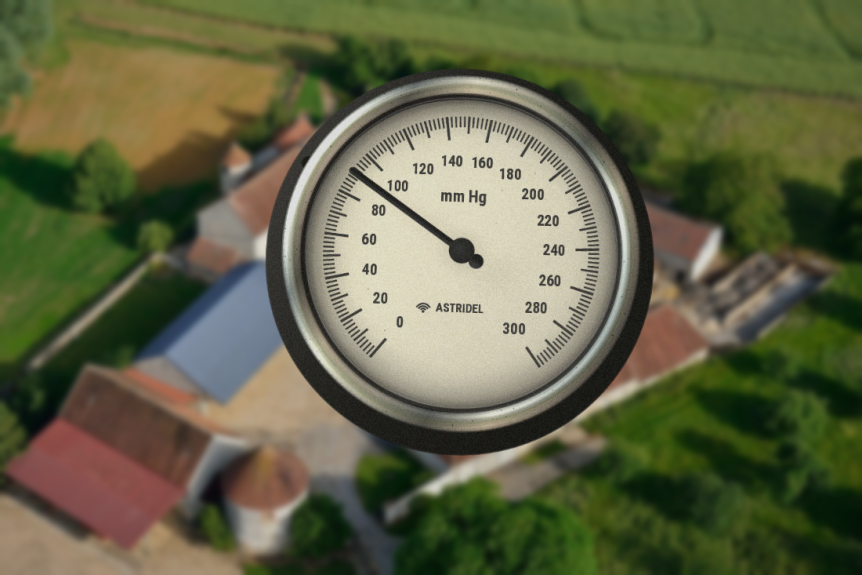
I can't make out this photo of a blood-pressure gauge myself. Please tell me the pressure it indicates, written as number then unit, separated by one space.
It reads 90 mmHg
